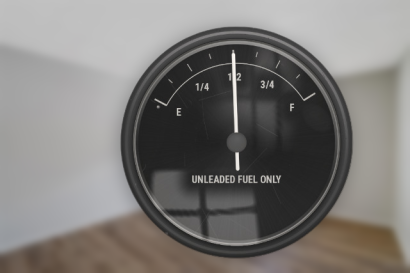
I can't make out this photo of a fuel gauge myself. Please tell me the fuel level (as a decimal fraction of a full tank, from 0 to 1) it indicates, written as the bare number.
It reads 0.5
